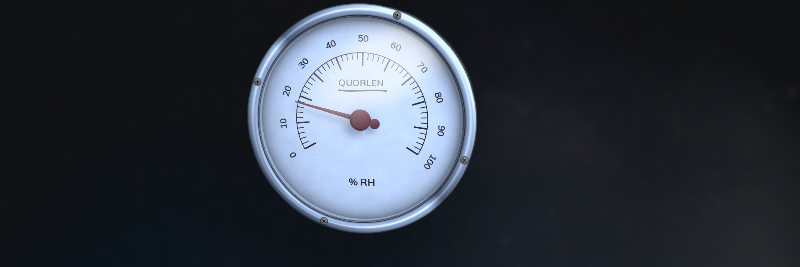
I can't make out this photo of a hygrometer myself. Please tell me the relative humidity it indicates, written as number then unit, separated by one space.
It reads 18 %
